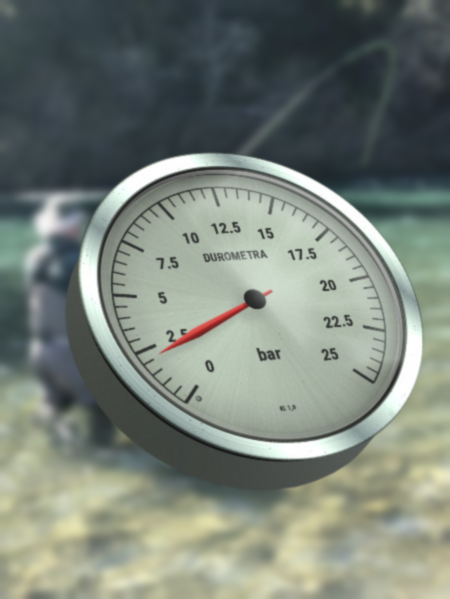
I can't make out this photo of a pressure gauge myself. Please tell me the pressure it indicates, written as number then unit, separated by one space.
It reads 2 bar
